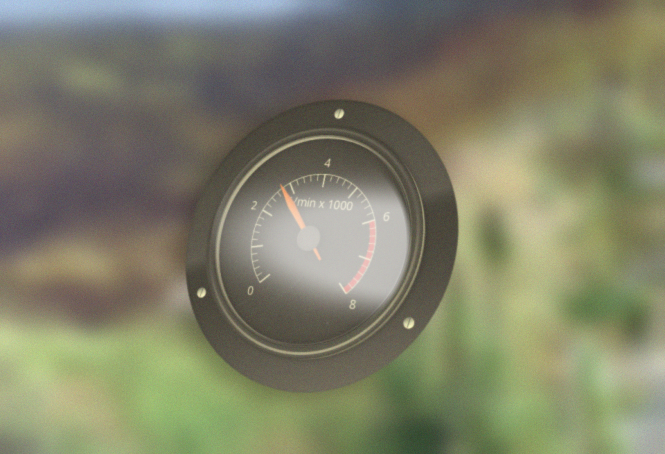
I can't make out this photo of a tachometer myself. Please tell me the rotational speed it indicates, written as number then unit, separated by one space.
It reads 2800 rpm
